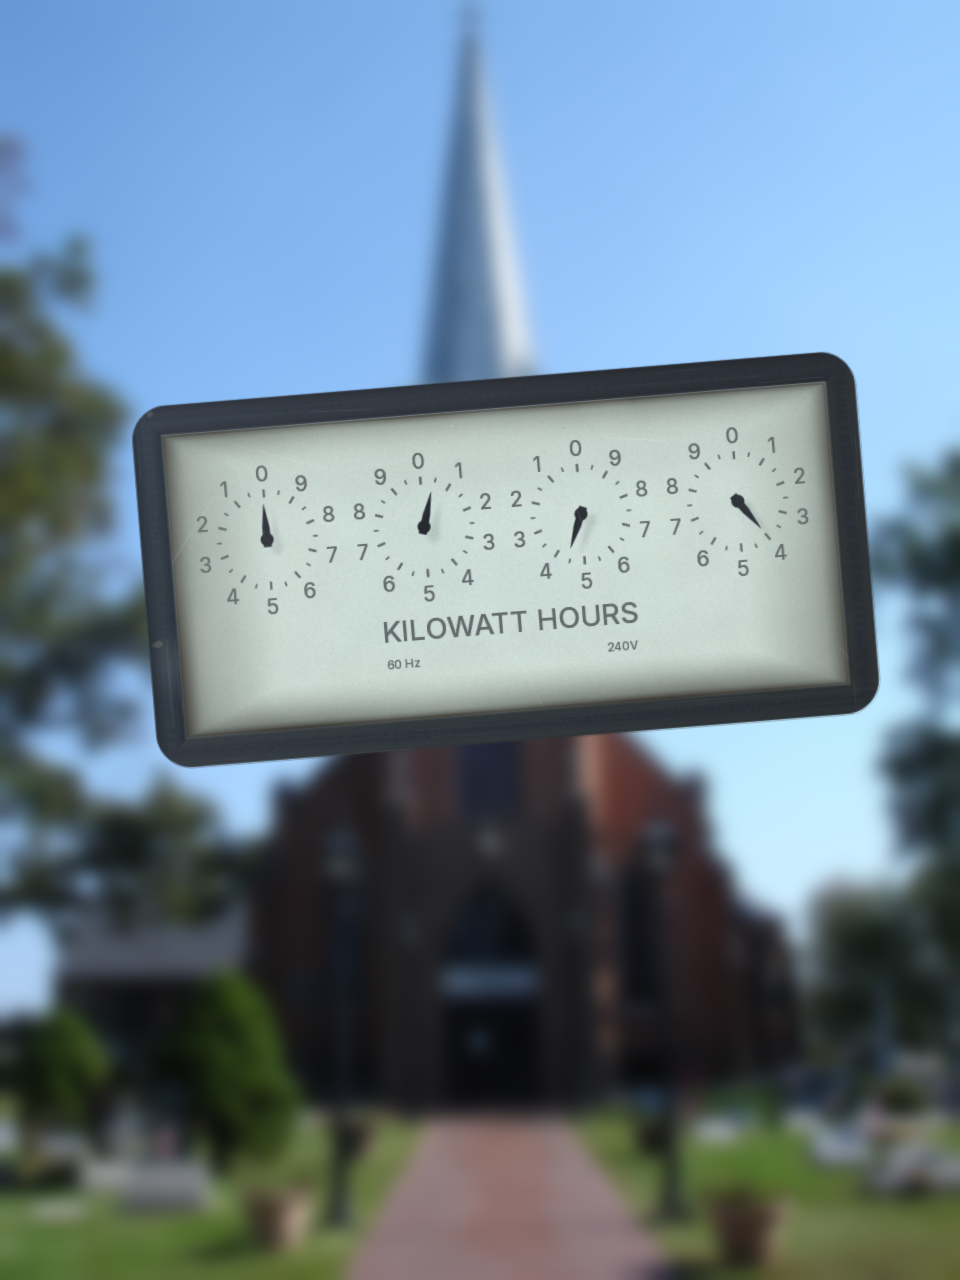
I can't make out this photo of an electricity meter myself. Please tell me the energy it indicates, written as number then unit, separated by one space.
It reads 44 kWh
